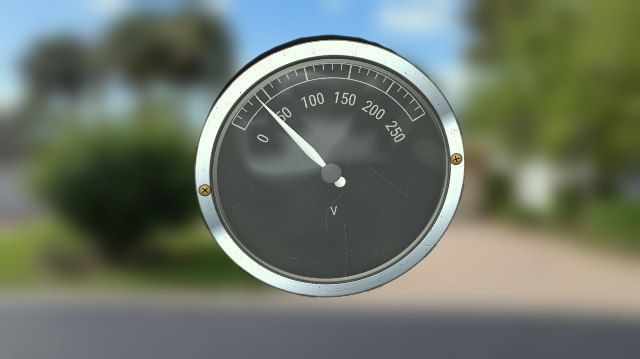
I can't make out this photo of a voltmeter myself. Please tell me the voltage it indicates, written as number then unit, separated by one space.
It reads 40 V
